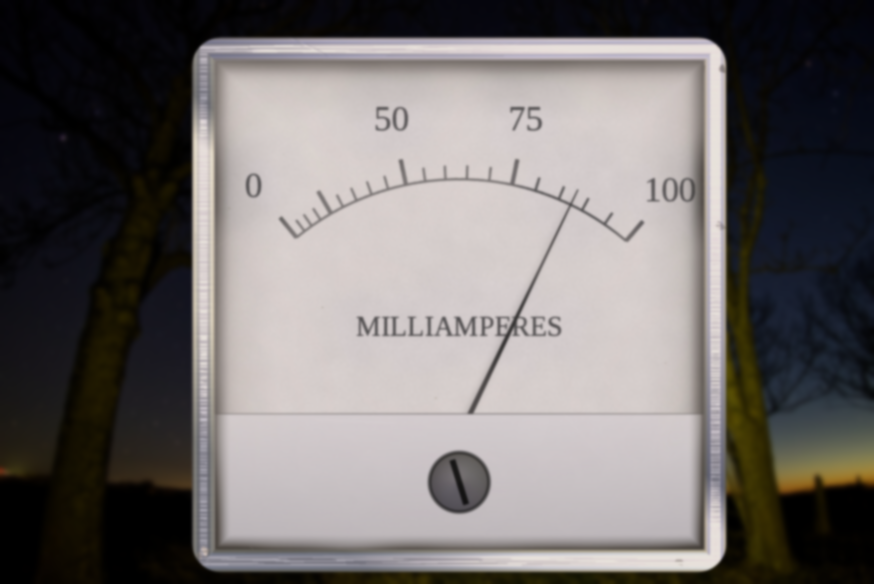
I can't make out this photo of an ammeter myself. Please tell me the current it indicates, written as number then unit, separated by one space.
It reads 87.5 mA
